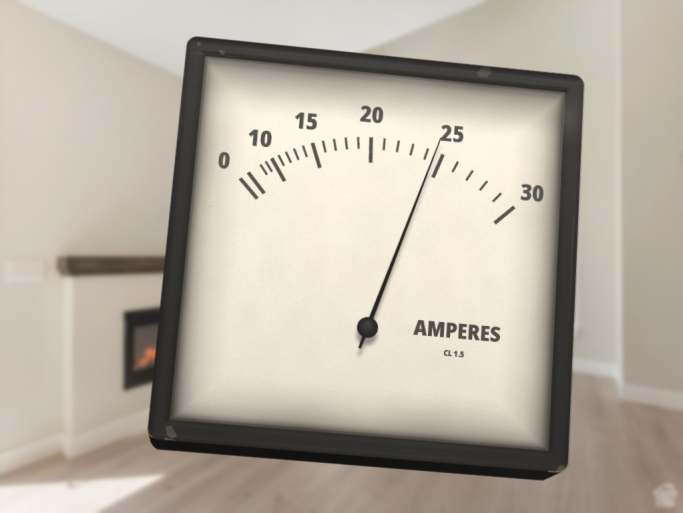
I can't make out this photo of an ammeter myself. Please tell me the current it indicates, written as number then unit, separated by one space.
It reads 24.5 A
